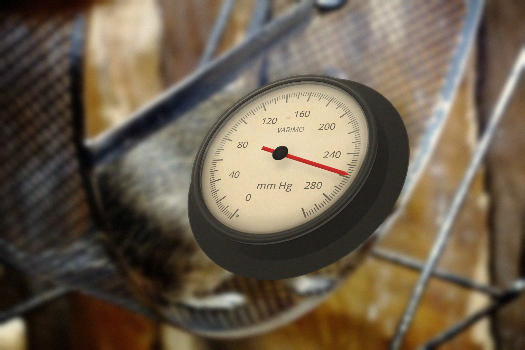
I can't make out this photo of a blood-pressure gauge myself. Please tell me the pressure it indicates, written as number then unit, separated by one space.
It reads 260 mmHg
